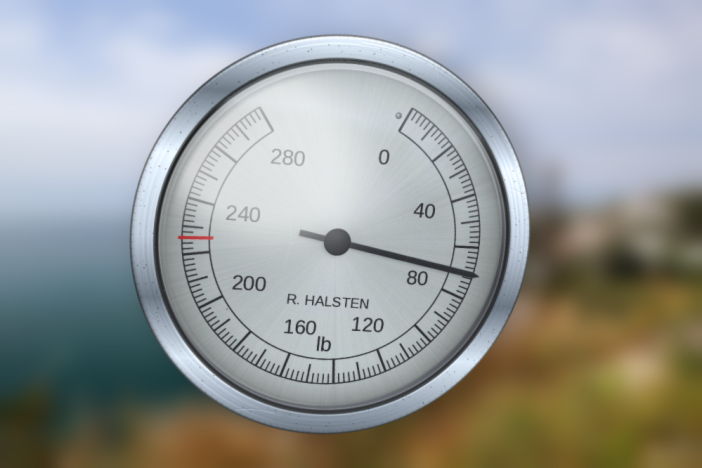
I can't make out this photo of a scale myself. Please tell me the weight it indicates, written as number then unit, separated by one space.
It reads 70 lb
